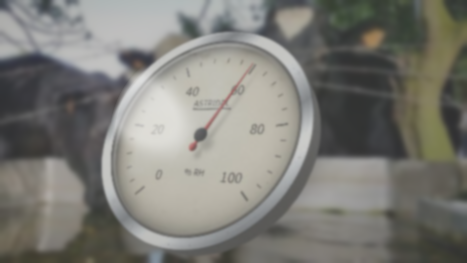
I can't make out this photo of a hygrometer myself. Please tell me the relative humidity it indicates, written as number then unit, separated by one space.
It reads 60 %
